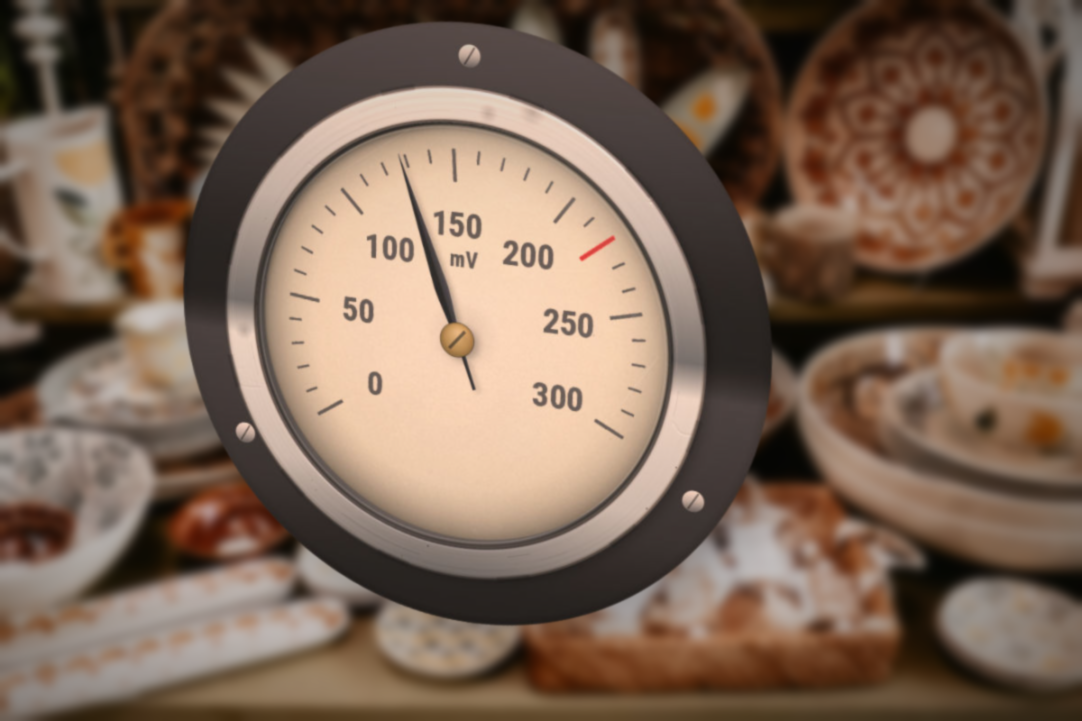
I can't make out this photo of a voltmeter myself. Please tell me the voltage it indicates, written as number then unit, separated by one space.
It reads 130 mV
